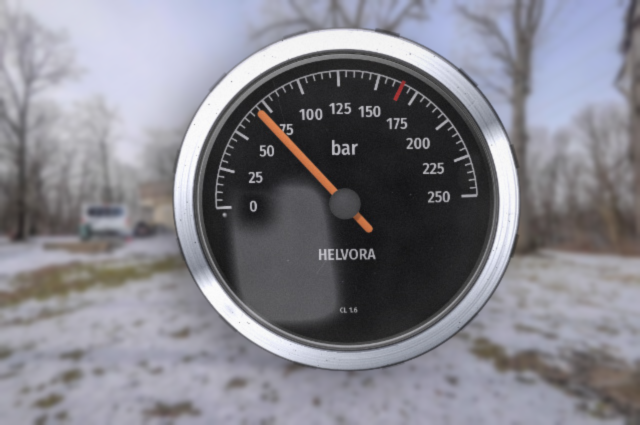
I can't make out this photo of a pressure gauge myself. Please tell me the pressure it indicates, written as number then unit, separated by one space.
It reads 70 bar
